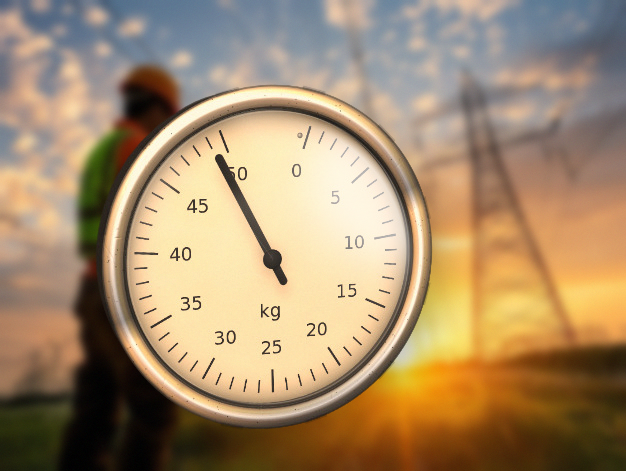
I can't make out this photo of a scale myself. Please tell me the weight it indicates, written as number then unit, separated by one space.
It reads 49 kg
